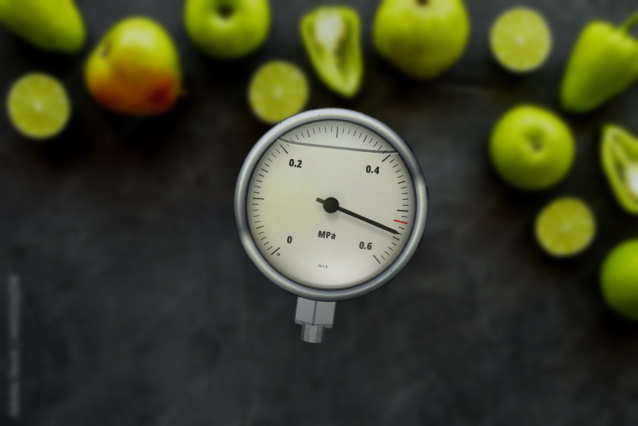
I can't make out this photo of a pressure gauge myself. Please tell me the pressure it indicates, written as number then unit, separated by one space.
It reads 0.54 MPa
